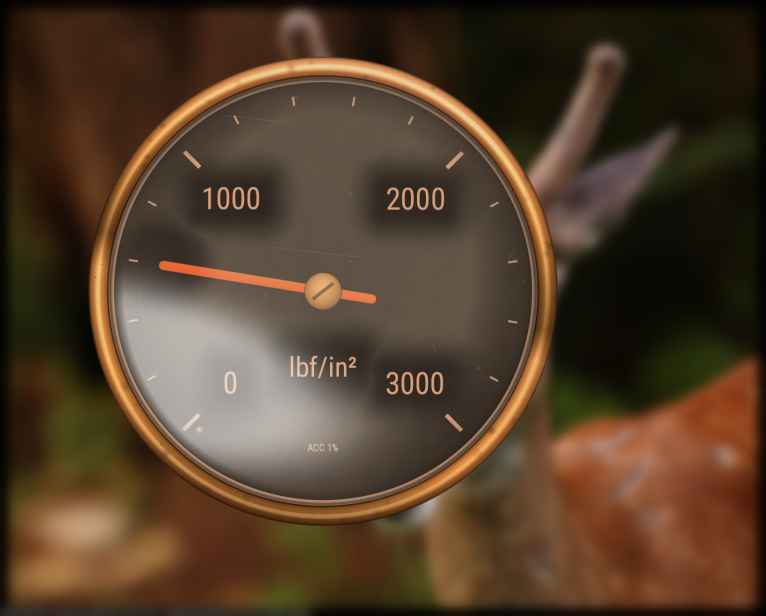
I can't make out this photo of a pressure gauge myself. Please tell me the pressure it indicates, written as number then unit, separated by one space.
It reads 600 psi
